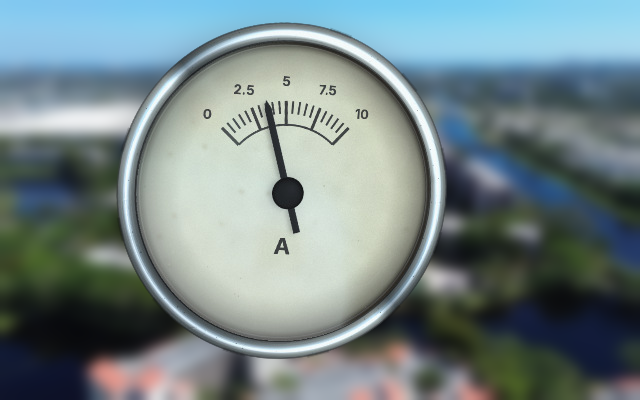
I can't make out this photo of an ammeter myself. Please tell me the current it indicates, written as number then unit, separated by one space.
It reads 3.5 A
